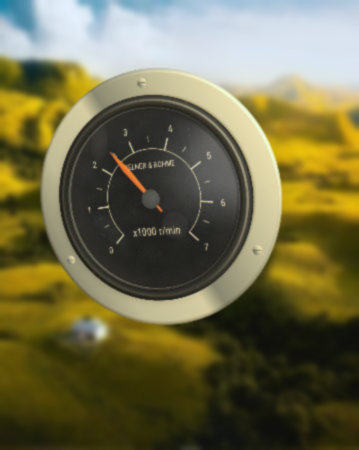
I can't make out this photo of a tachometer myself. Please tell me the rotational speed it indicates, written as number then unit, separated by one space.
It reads 2500 rpm
